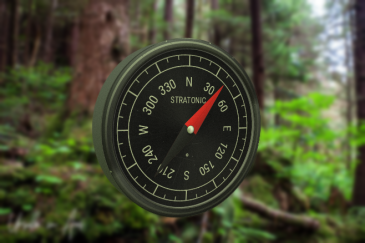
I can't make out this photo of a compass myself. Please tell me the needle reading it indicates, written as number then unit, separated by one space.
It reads 40 °
